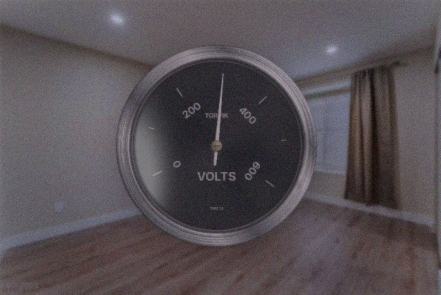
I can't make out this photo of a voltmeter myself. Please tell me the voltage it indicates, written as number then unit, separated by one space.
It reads 300 V
